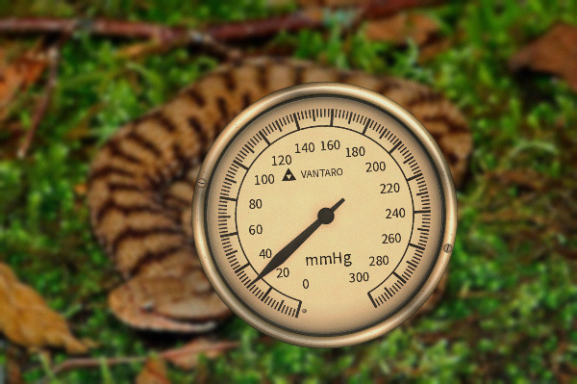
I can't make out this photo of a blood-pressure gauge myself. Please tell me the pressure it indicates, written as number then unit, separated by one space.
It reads 30 mmHg
